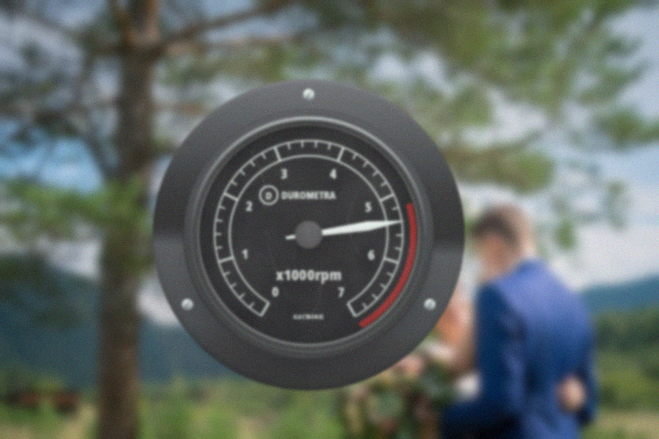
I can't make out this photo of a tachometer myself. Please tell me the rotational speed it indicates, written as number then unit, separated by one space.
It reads 5400 rpm
